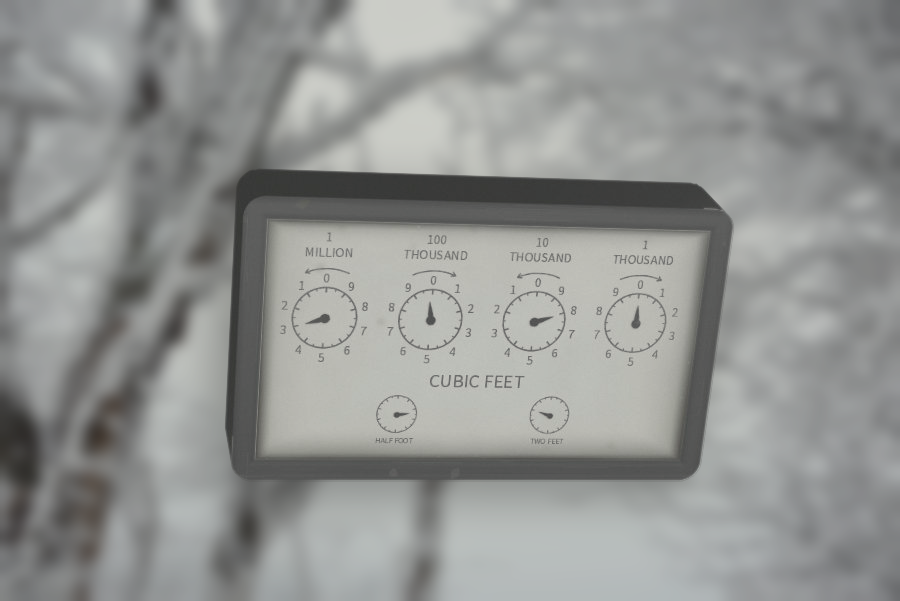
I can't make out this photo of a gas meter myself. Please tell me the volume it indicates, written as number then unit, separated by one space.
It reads 298000 ft³
